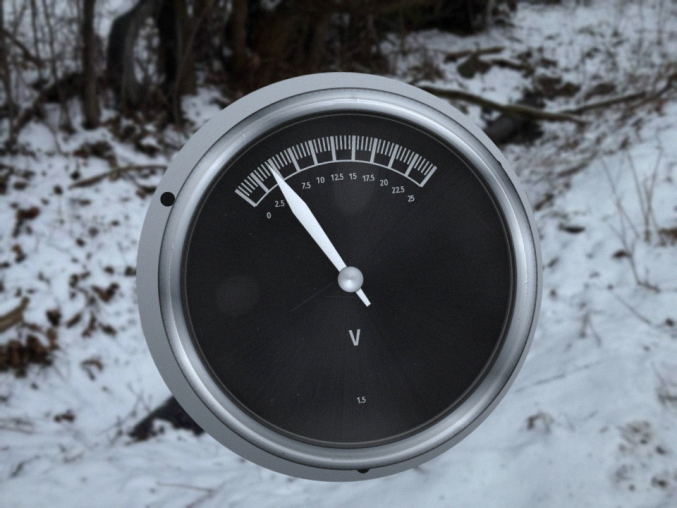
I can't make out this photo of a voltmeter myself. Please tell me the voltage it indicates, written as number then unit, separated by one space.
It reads 4.5 V
